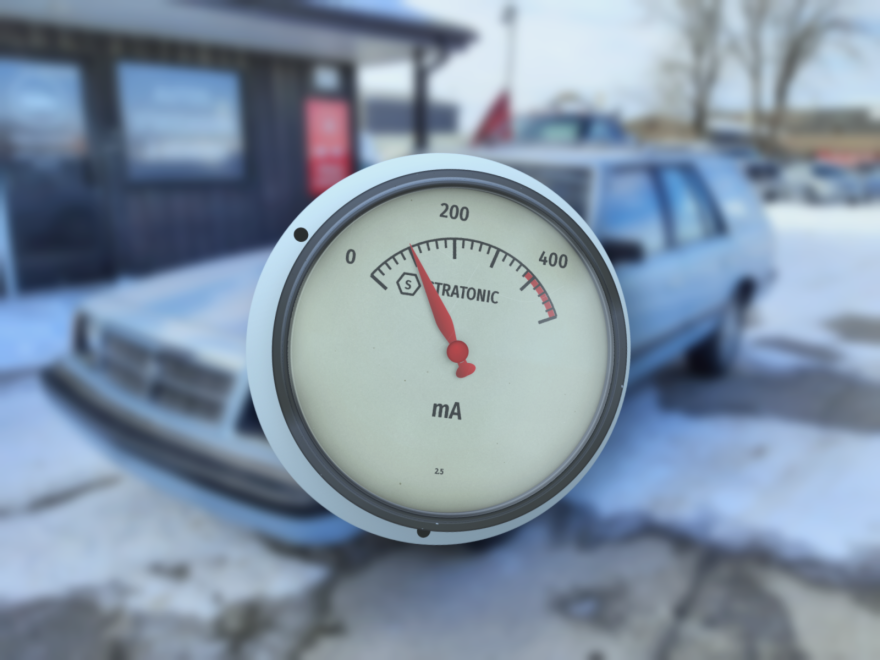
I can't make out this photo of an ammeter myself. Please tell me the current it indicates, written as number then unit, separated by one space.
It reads 100 mA
